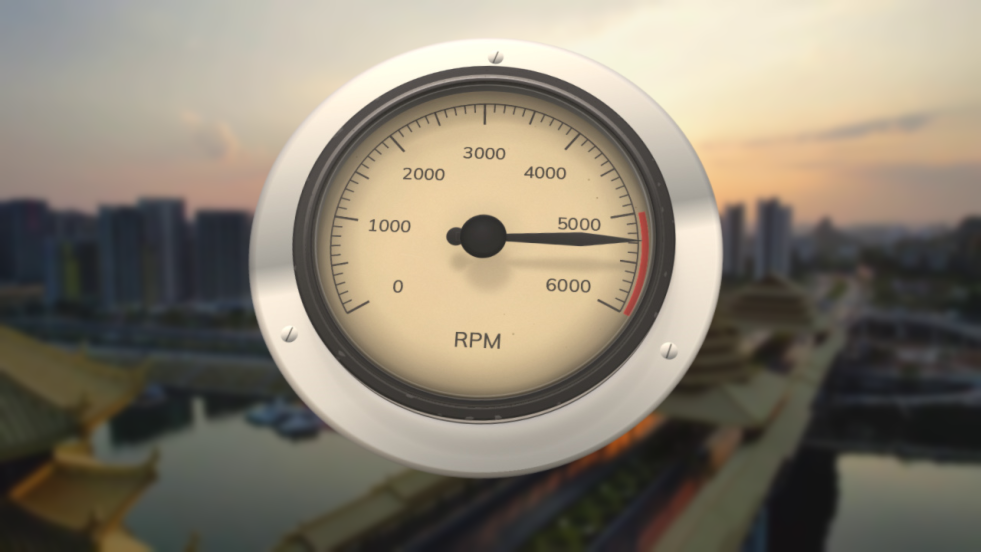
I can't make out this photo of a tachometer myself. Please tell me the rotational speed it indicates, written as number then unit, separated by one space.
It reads 5300 rpm
